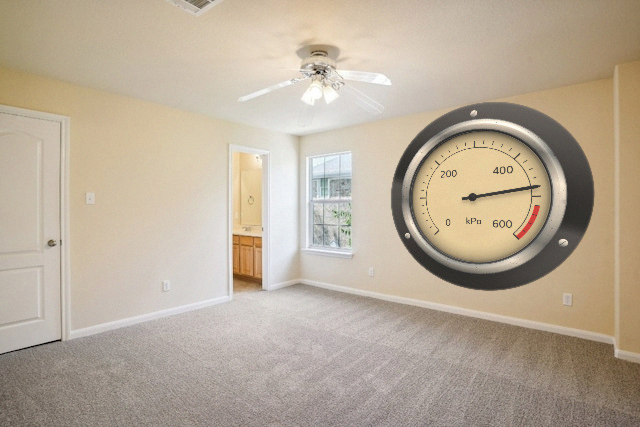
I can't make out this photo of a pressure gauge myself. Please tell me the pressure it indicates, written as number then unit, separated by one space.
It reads 480 kPa
